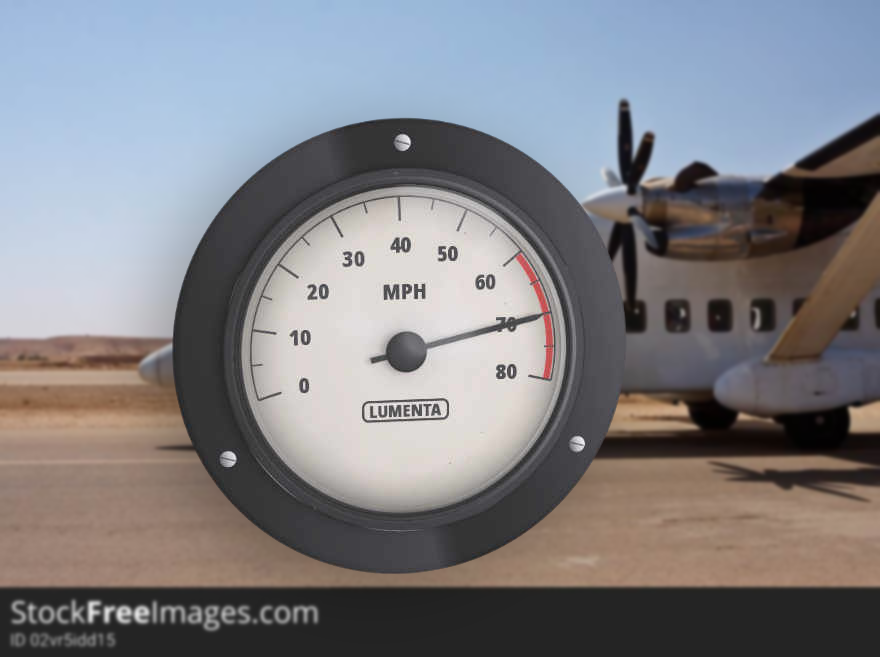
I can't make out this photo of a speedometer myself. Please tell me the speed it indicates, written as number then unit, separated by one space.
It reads 70 mph
